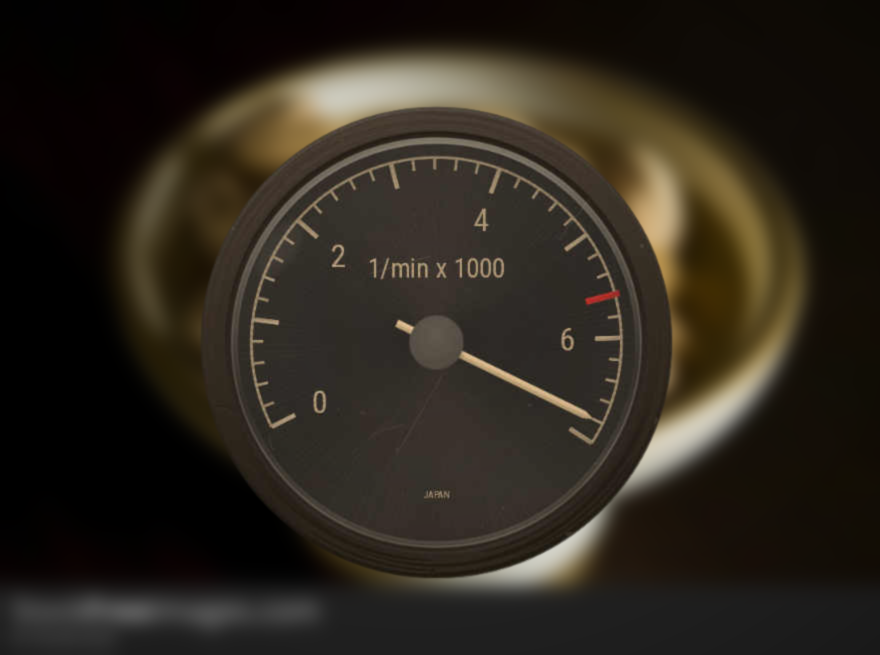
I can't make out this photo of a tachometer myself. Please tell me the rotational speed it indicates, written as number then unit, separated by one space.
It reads 6800 rpm
